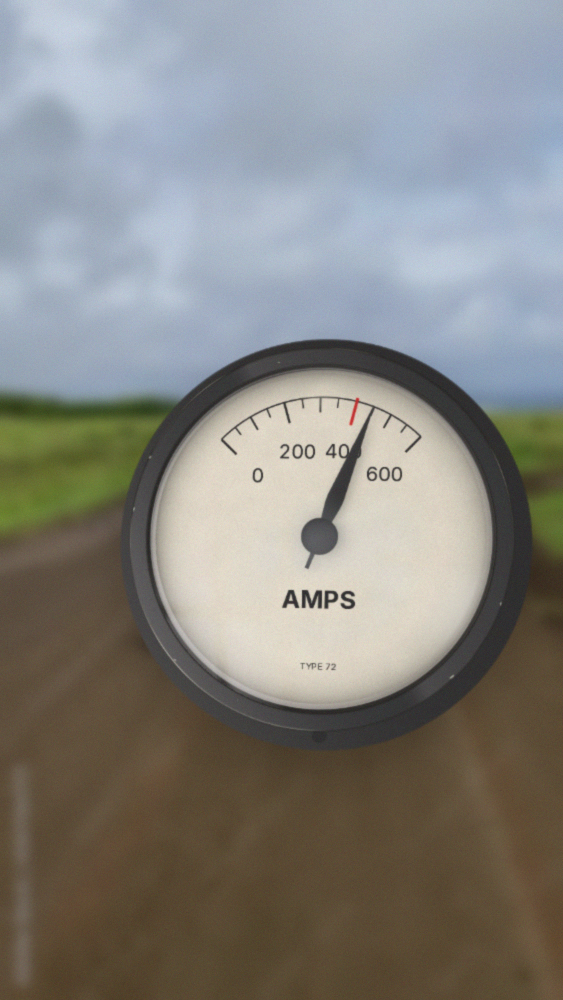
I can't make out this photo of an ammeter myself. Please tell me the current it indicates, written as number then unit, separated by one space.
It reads 450 A
